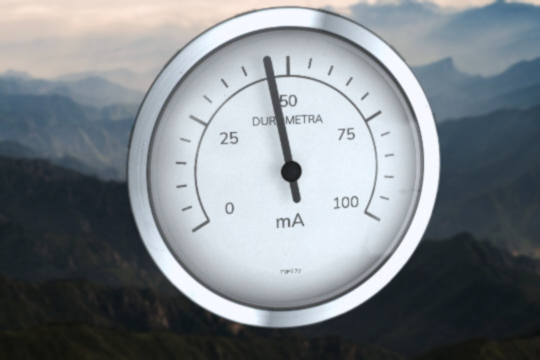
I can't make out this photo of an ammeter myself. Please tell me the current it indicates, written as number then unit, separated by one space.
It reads 45 mA
